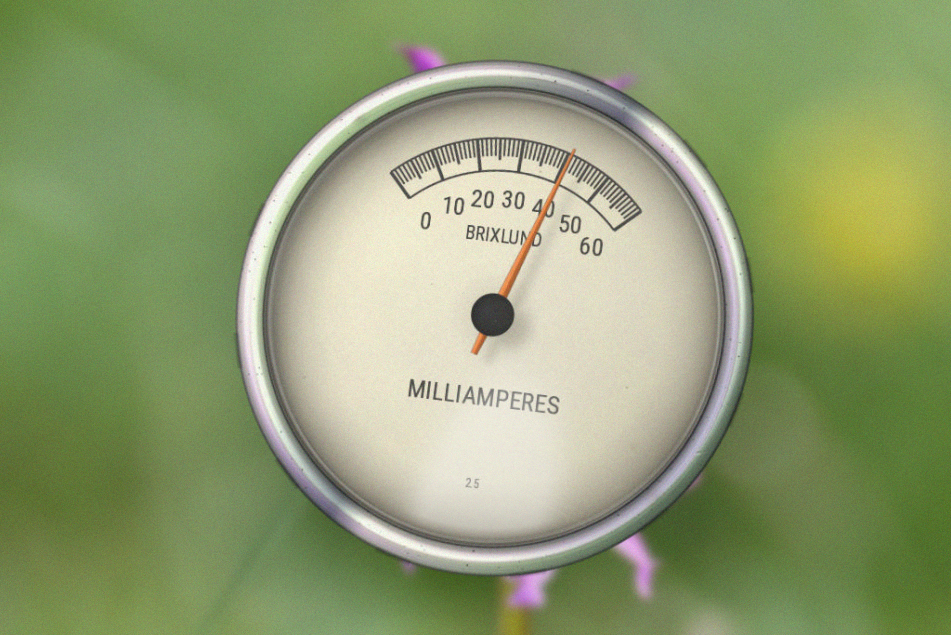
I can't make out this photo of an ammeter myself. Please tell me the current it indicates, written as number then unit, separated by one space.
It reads 41 mA
